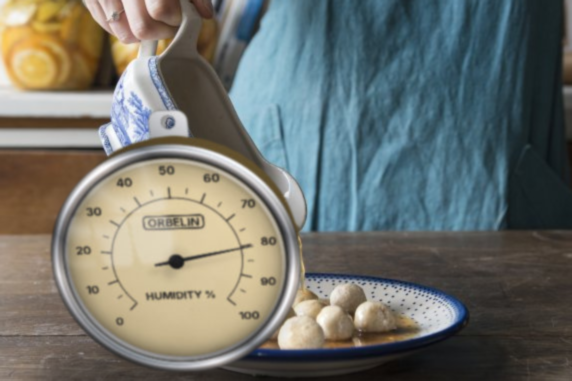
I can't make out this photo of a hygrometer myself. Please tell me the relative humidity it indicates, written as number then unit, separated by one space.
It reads 80 %
